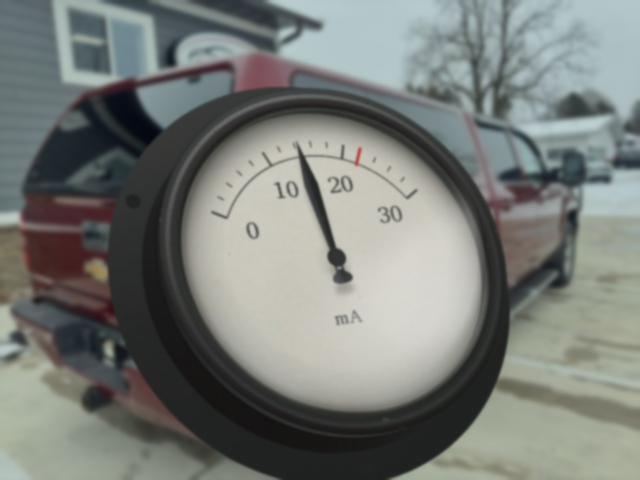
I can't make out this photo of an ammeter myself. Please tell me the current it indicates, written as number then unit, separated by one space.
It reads 14 mA
